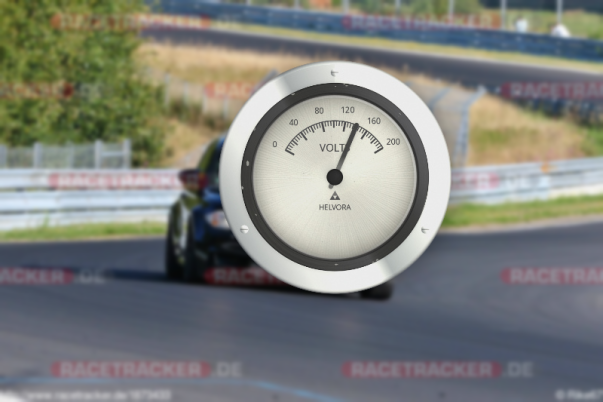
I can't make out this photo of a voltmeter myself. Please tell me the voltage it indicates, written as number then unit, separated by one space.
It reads 140 V
